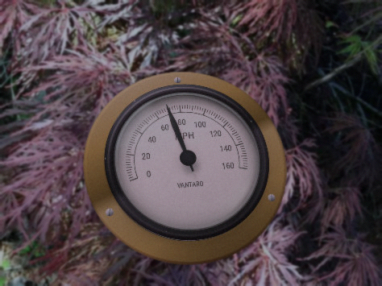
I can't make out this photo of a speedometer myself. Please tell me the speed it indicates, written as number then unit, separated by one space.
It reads 70 mph
